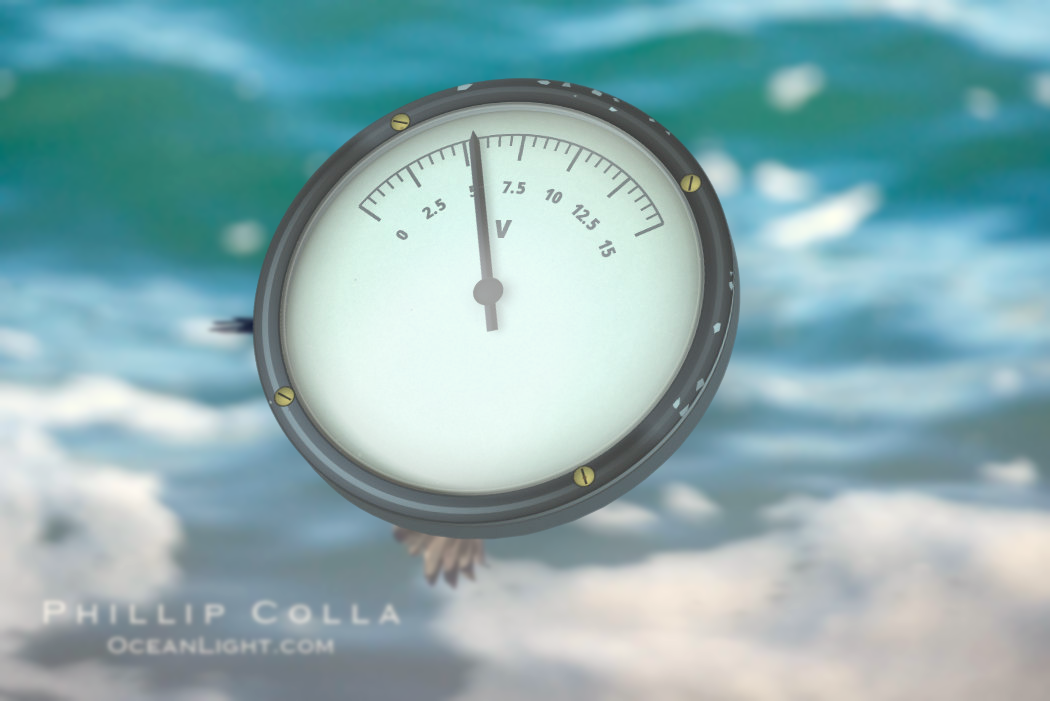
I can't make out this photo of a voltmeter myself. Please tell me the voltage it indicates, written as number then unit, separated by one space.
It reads 5.5 V
